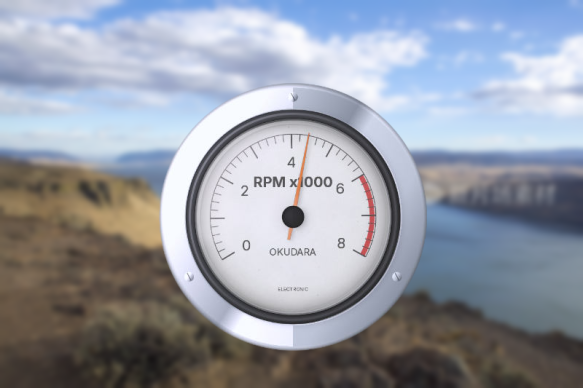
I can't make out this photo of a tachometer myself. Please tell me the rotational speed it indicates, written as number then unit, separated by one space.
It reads 4400 rpm
